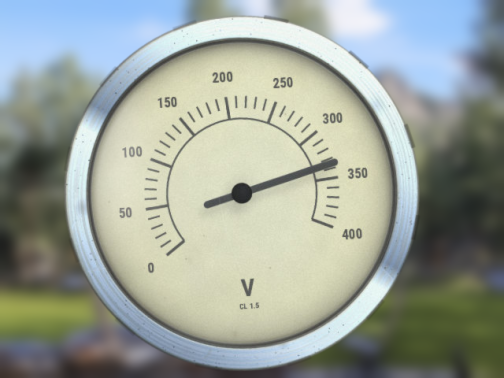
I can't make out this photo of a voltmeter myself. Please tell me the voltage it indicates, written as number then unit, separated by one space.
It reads 335 V
